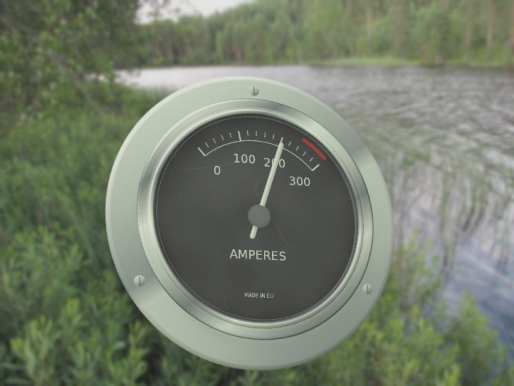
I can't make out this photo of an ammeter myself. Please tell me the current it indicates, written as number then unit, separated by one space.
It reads 200 A
